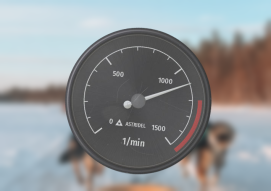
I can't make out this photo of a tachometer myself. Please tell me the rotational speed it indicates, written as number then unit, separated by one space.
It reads 1100 rpm
